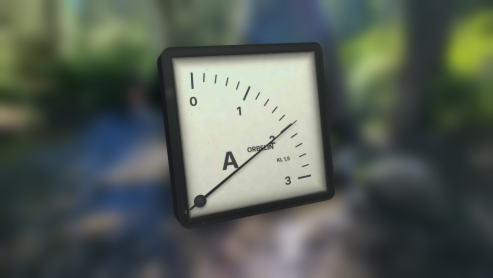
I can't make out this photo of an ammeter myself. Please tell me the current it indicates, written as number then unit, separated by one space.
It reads 2 A
